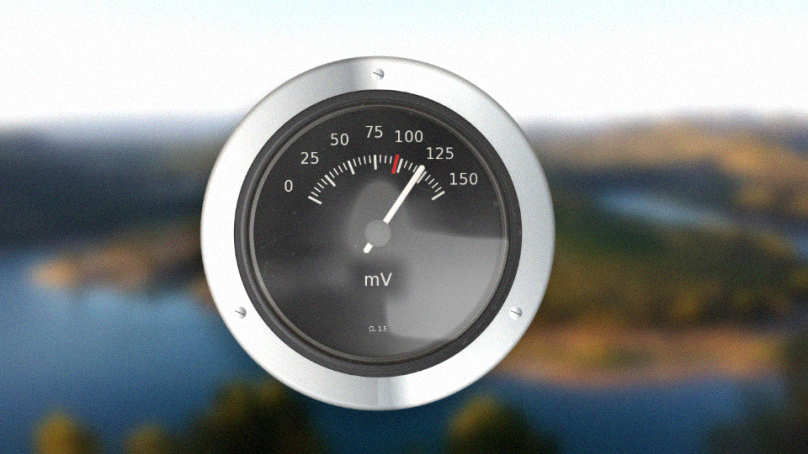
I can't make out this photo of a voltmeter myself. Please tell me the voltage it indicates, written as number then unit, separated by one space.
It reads 120 mV
